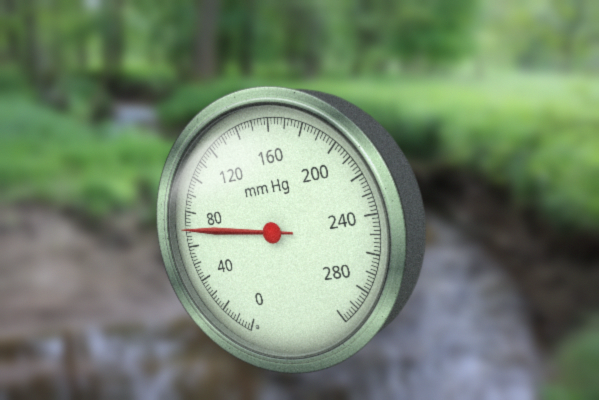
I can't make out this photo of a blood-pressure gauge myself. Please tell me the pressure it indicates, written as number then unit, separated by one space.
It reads 70 mmHg
